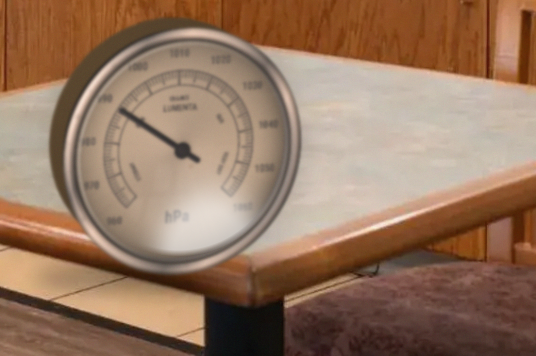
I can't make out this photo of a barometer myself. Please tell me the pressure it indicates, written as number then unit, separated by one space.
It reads 990 hPa
